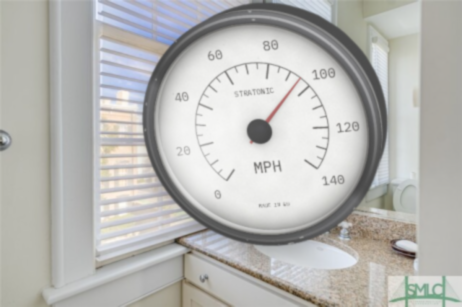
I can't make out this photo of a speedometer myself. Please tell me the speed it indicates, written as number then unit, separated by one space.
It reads 95 mph
